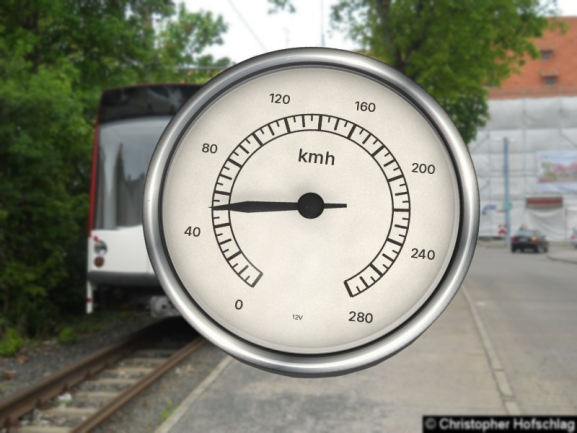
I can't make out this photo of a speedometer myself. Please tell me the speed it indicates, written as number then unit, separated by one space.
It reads 50 km/h
